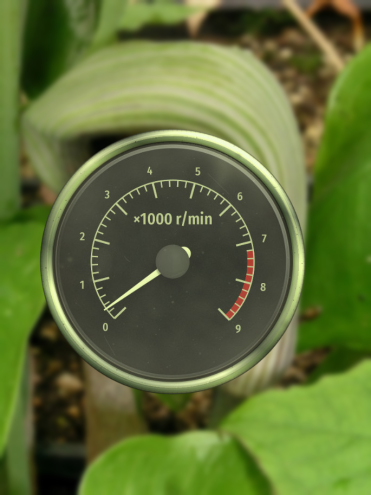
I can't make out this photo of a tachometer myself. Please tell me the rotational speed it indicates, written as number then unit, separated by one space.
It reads 300 rpm
